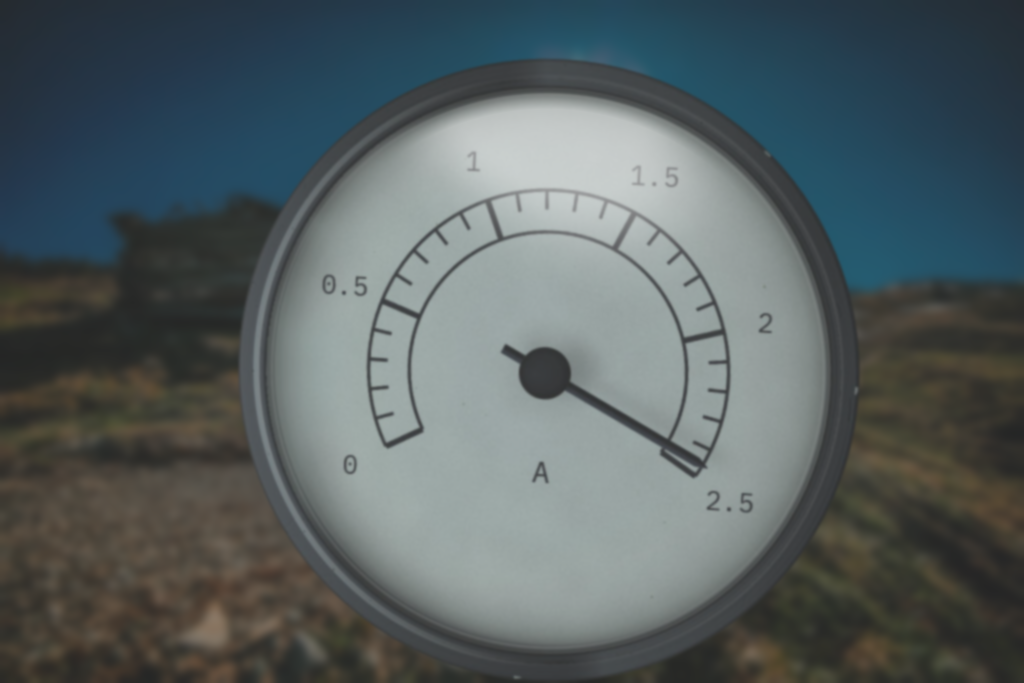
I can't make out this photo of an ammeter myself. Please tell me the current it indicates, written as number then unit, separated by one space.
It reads 2.45 A
